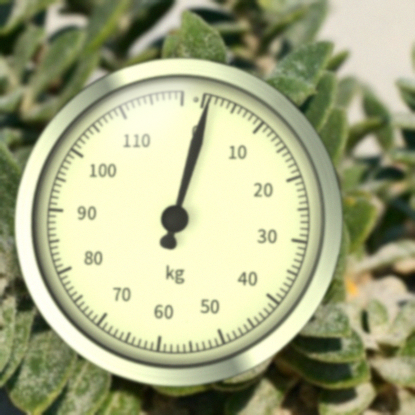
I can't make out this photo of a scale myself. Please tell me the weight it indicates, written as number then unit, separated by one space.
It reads 1 kg
